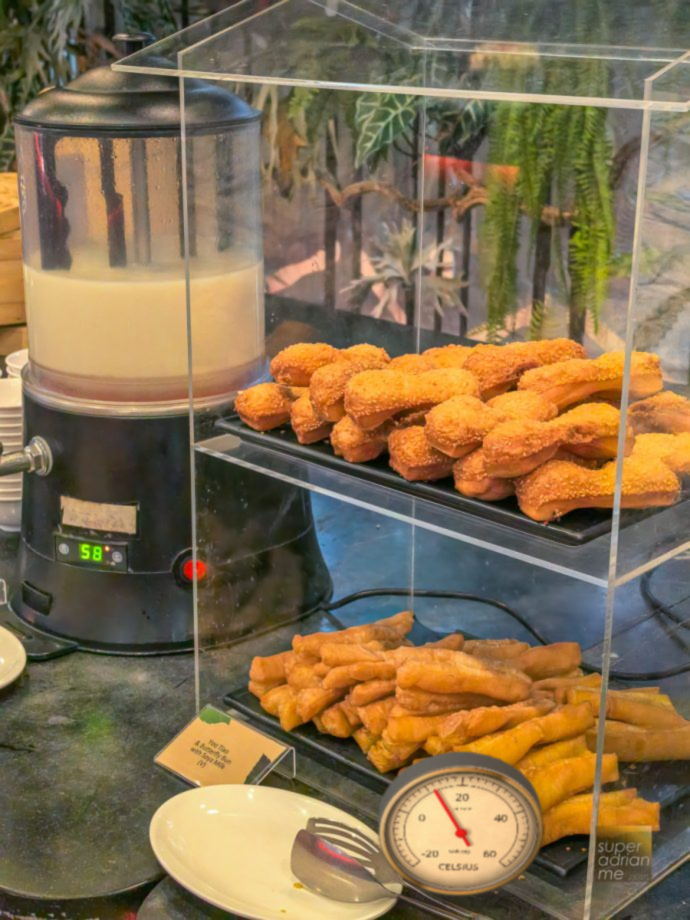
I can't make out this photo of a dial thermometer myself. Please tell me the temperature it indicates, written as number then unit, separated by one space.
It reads 12 °C
